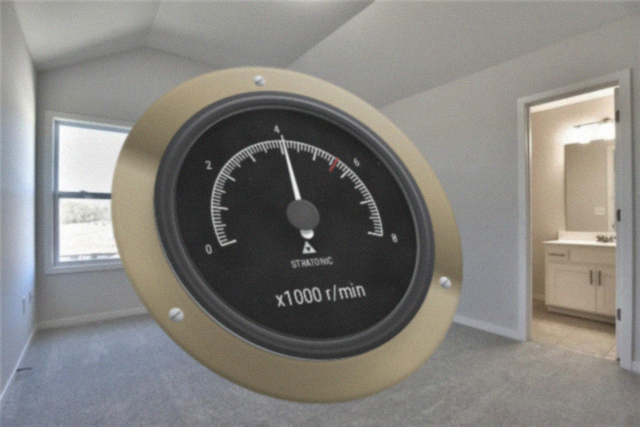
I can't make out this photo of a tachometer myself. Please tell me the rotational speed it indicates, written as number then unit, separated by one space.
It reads 4000 rpm
